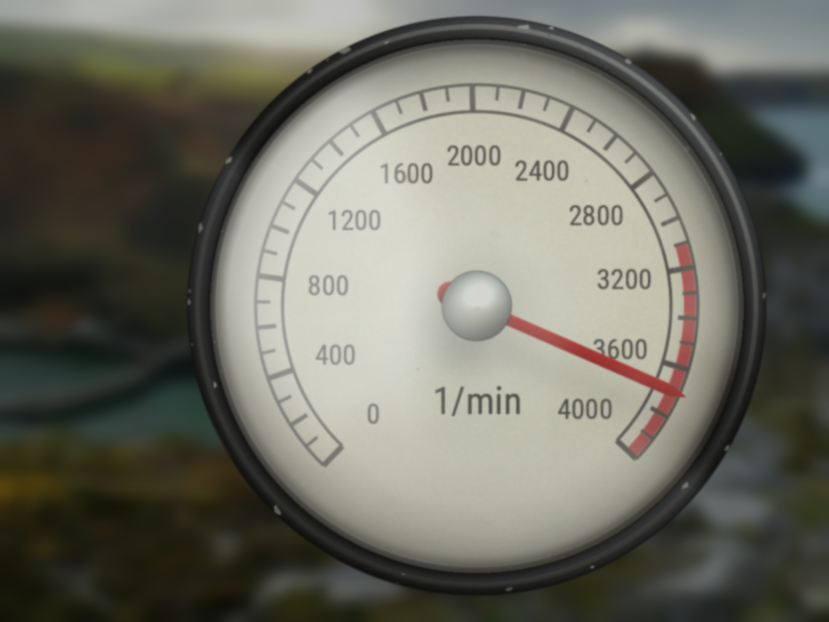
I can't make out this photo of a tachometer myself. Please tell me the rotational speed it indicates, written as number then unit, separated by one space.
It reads 3700 rpm
